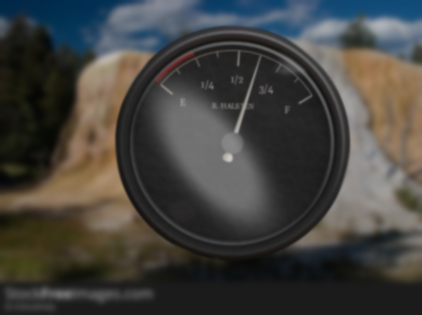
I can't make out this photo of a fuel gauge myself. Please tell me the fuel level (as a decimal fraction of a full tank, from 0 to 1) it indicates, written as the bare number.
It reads 0.625
